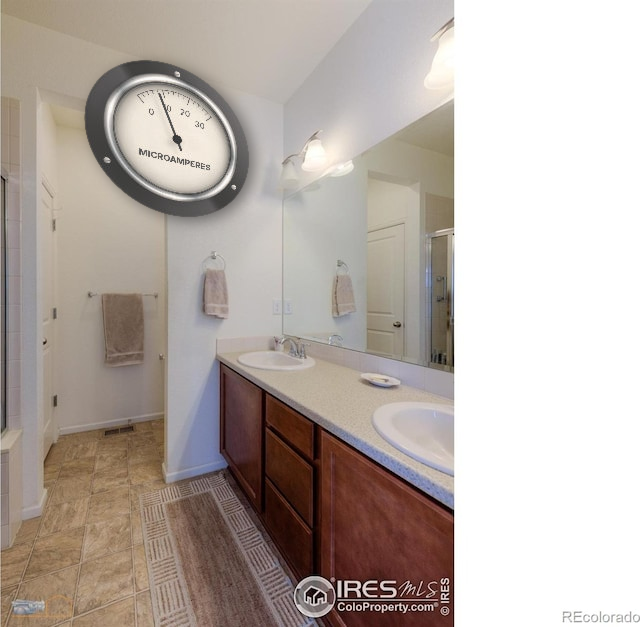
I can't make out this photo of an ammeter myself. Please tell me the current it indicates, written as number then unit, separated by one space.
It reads 8 µA
